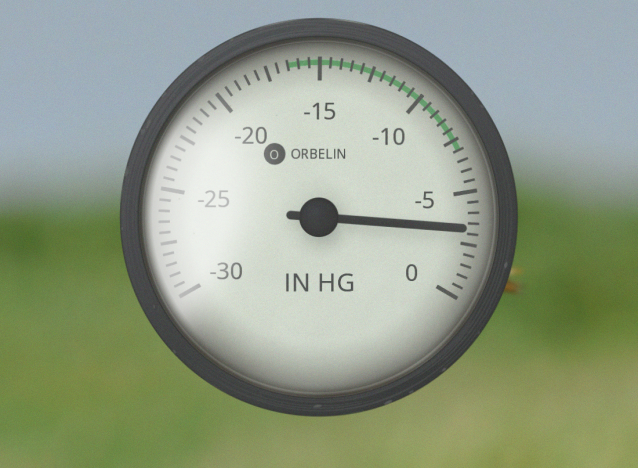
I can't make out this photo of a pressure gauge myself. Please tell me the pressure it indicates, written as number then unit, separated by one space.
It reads -3.25 inHg
